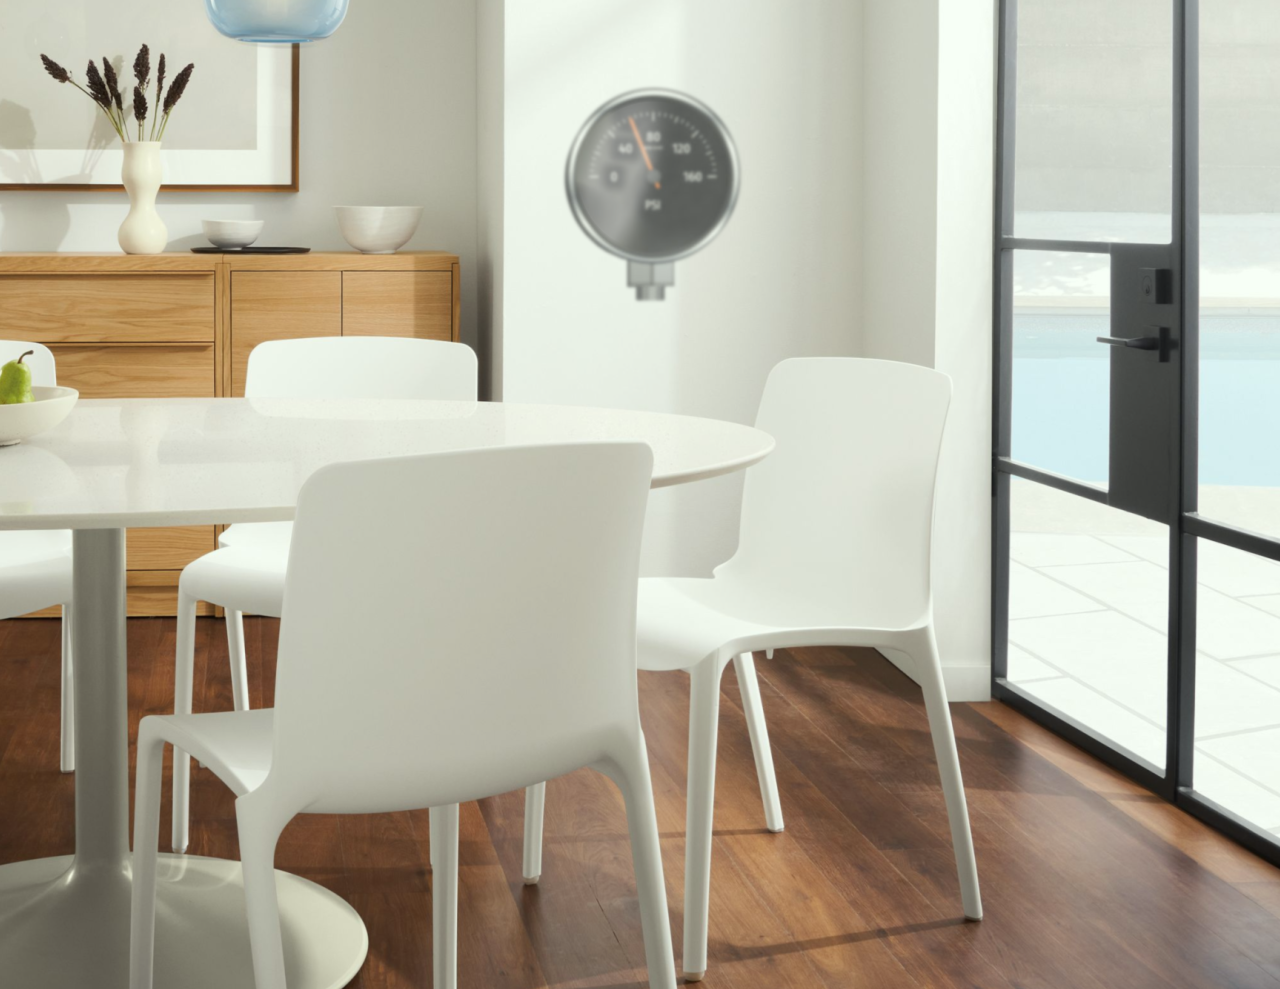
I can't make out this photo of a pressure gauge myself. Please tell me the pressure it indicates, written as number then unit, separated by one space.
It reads 60 psi
